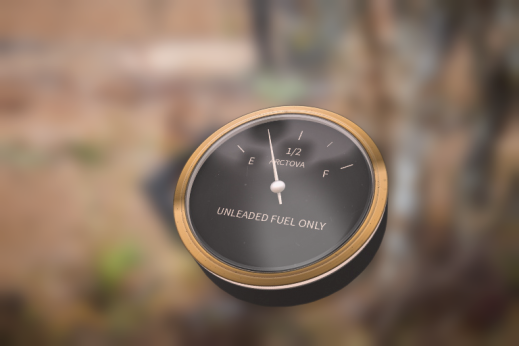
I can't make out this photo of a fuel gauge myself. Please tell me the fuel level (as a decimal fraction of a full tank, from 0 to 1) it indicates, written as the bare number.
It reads 0.25
